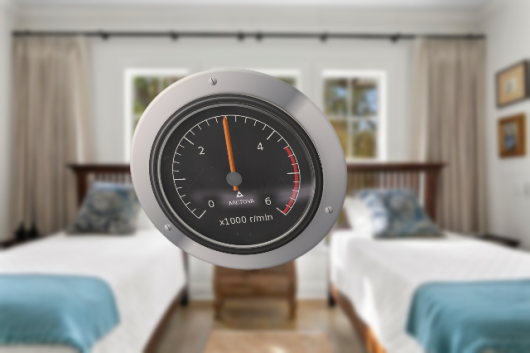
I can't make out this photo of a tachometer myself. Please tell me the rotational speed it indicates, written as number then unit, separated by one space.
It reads 3000 rpm
